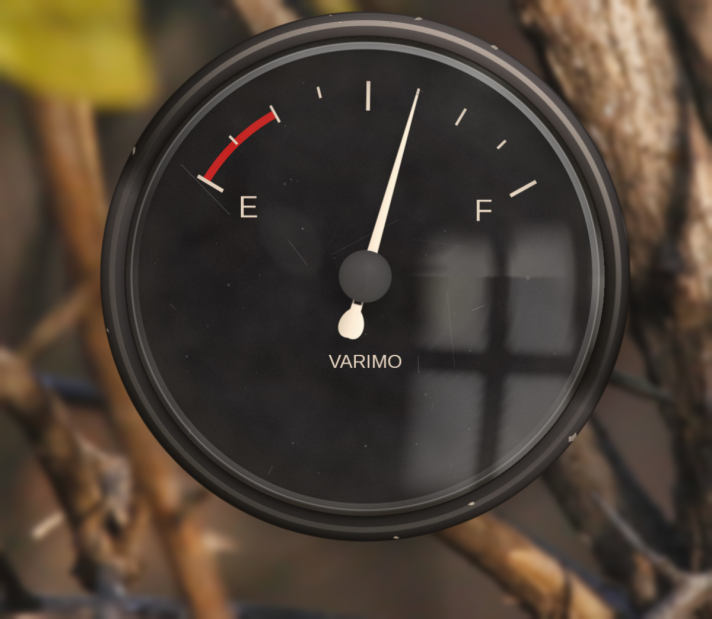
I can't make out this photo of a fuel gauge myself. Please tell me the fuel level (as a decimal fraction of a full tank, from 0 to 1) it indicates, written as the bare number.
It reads 0.625
